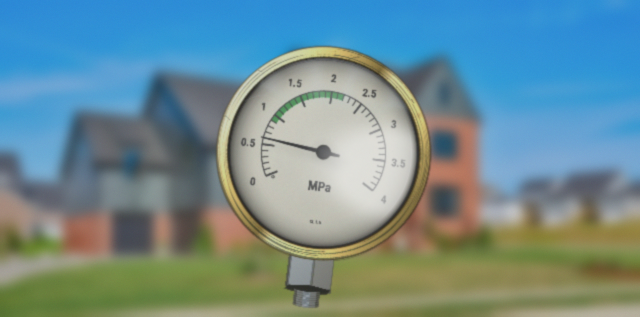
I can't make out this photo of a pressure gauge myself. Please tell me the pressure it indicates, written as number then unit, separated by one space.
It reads 0.6 MPa
